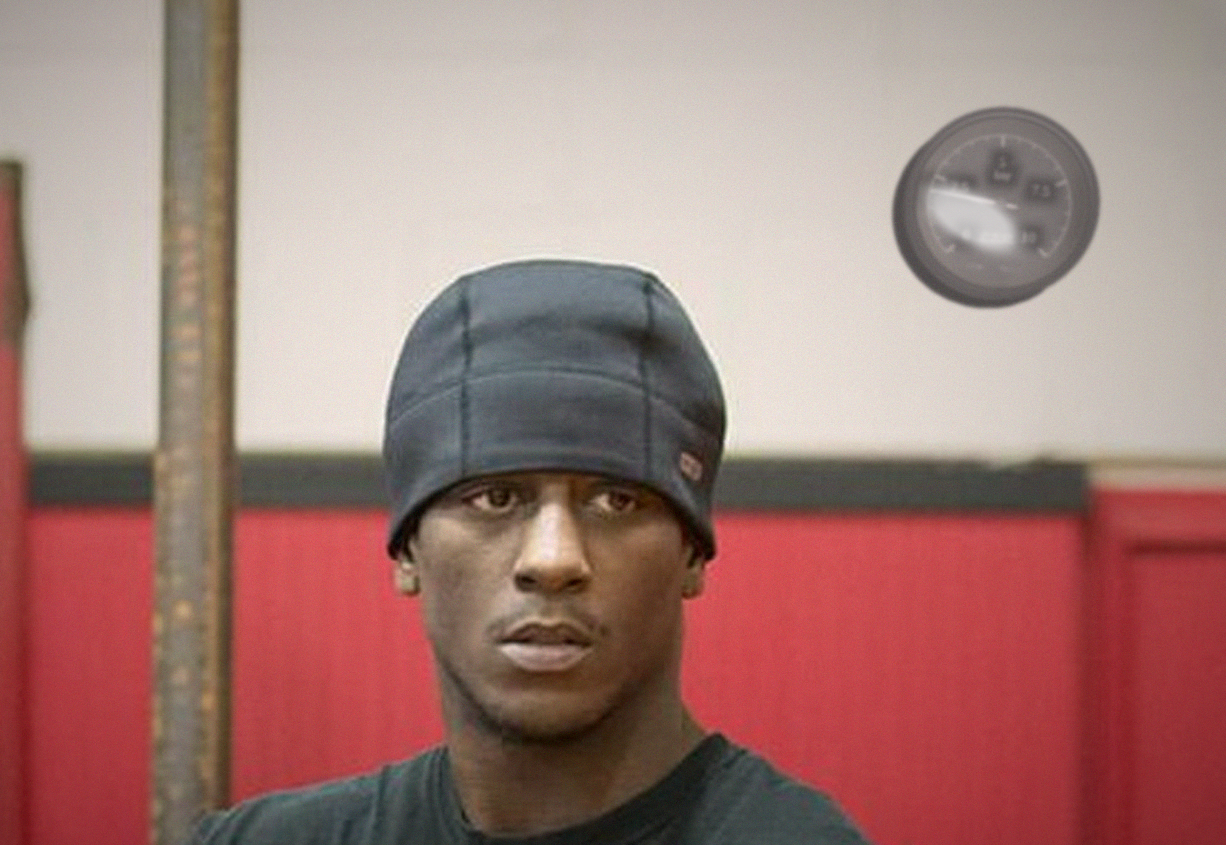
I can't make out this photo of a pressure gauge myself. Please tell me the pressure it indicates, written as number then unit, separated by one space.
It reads 2 bar
